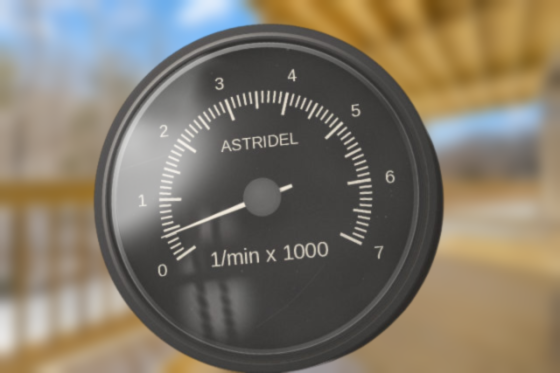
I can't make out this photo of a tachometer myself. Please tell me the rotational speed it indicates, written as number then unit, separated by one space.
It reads 400 rpm
